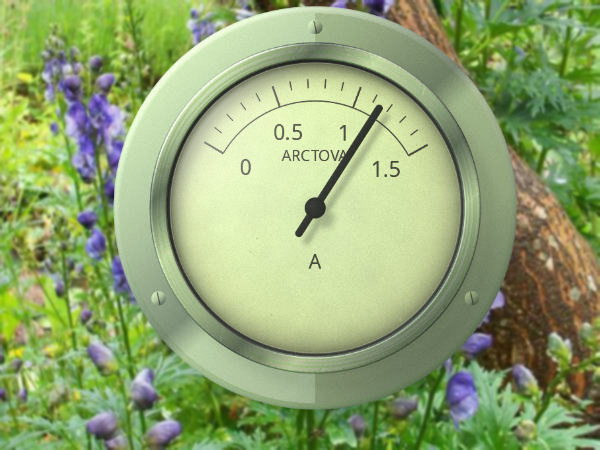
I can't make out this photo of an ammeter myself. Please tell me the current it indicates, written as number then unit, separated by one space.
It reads 1.15 A
